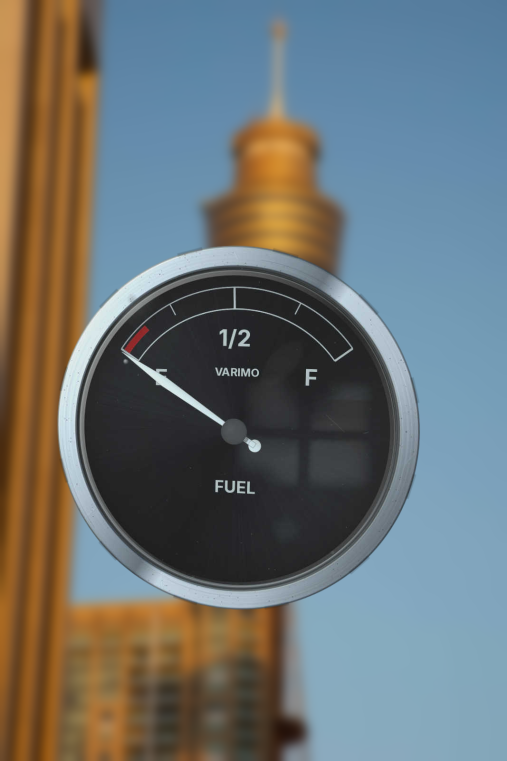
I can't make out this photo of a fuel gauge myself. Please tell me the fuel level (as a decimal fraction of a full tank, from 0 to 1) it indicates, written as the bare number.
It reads 0
